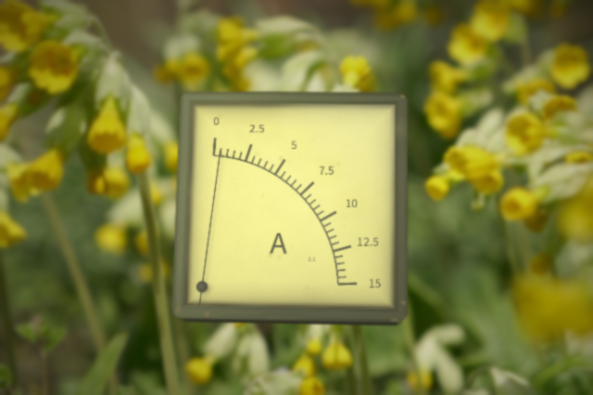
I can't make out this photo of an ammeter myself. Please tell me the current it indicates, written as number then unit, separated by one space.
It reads 0.5 A
